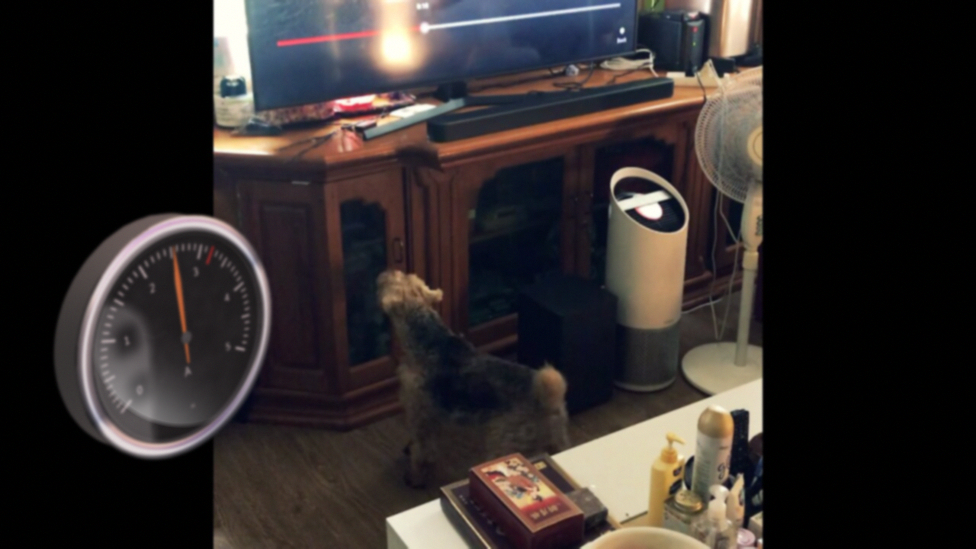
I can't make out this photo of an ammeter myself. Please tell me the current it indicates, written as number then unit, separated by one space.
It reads 2.5 A
